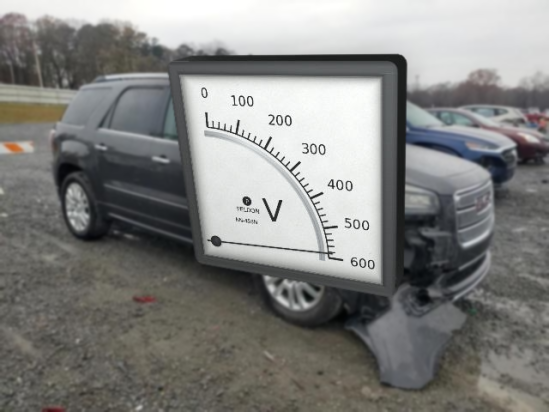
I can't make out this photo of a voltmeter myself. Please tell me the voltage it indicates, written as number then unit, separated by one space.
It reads 580 V
